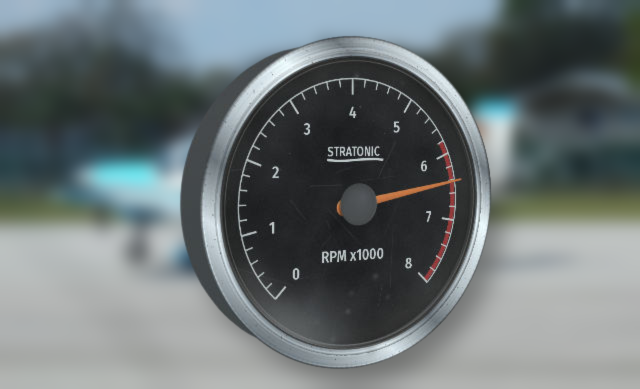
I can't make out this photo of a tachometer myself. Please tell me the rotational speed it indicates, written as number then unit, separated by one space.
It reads 6400 rpm
